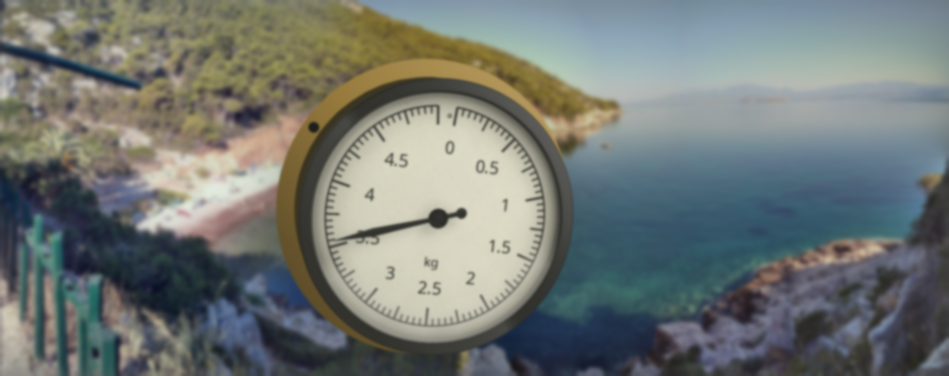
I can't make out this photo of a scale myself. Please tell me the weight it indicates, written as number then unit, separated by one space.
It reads 3.55 kg
